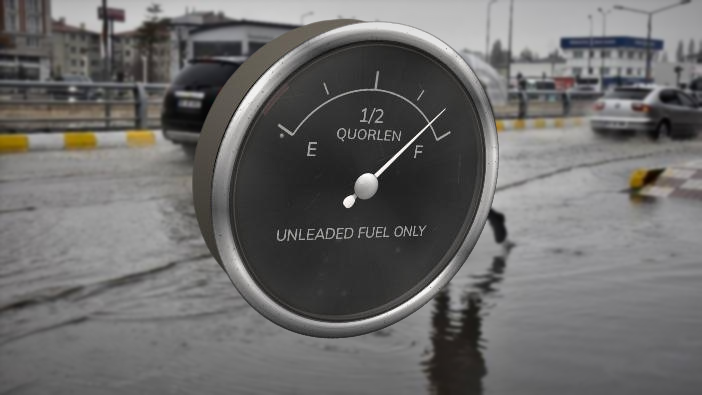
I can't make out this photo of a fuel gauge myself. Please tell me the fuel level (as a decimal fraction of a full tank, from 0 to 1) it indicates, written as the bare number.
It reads 0.875
